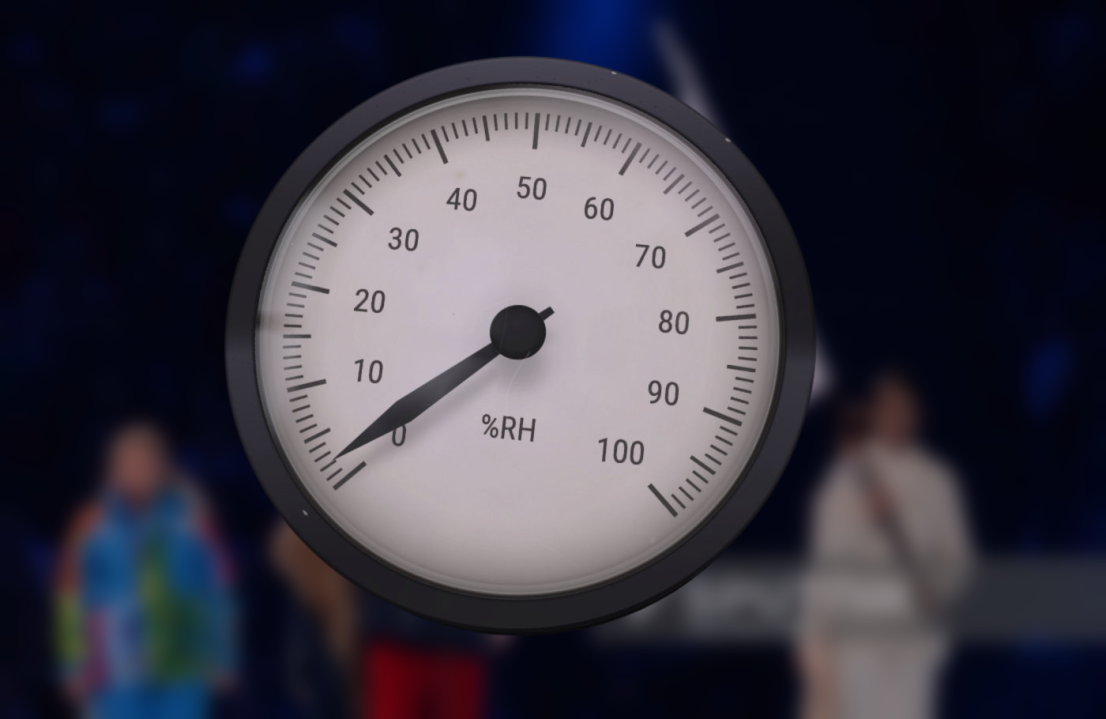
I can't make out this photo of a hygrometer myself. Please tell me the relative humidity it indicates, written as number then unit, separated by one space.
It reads 2 %
